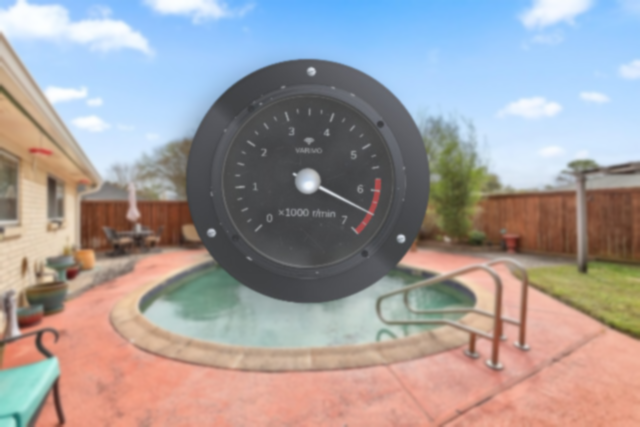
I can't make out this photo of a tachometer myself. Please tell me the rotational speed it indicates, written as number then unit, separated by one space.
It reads 6500 rpm
